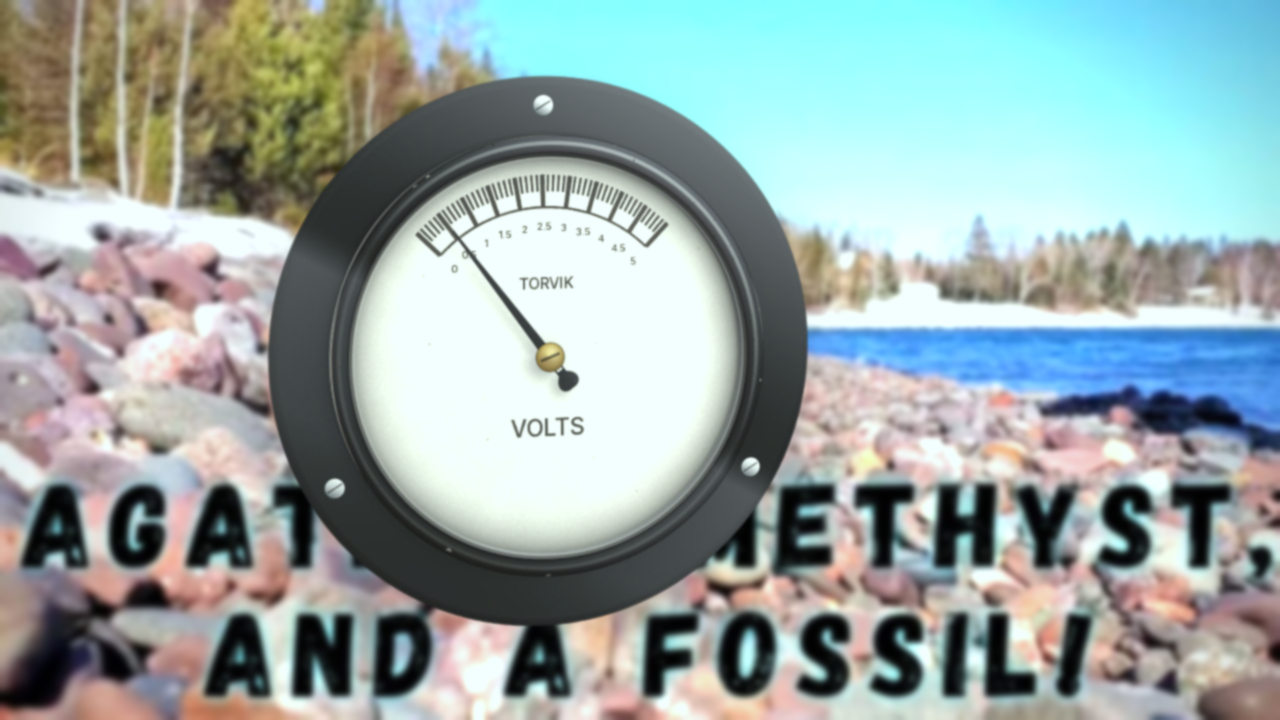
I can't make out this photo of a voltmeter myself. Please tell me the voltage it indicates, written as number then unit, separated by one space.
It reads 0.5 V
